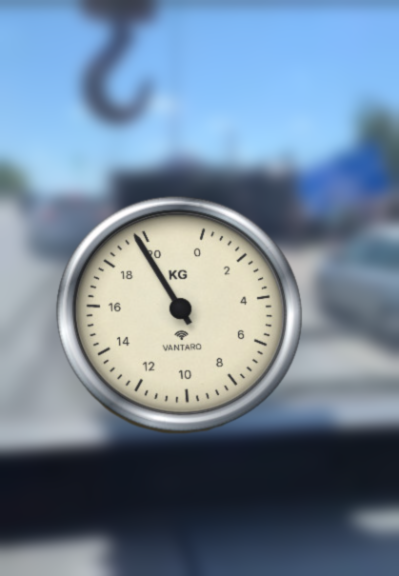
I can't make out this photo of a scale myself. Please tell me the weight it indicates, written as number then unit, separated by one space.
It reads 19.6 kg
